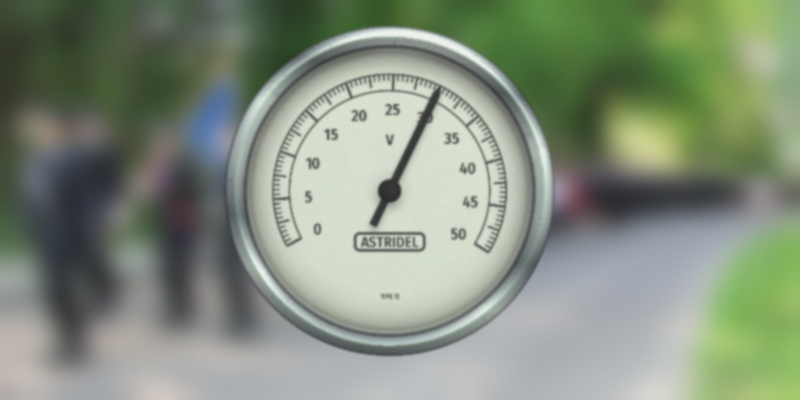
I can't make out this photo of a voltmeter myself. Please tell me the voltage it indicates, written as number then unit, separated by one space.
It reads 30 V
